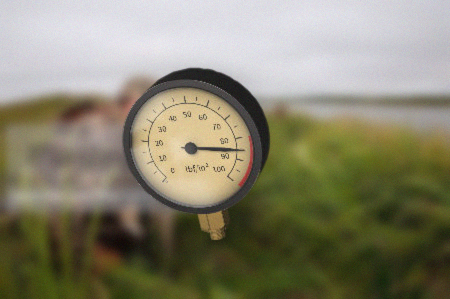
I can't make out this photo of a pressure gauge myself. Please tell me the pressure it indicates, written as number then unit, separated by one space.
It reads 85 psi
